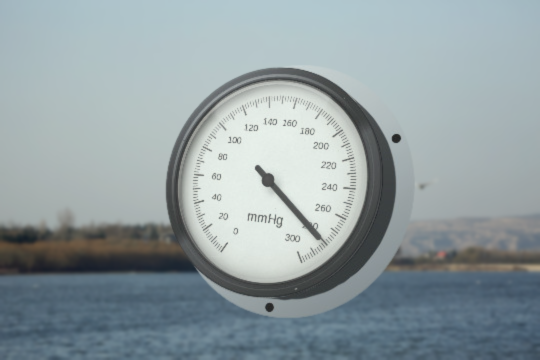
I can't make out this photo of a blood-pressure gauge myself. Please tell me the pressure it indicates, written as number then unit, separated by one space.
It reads 280 mmHg
